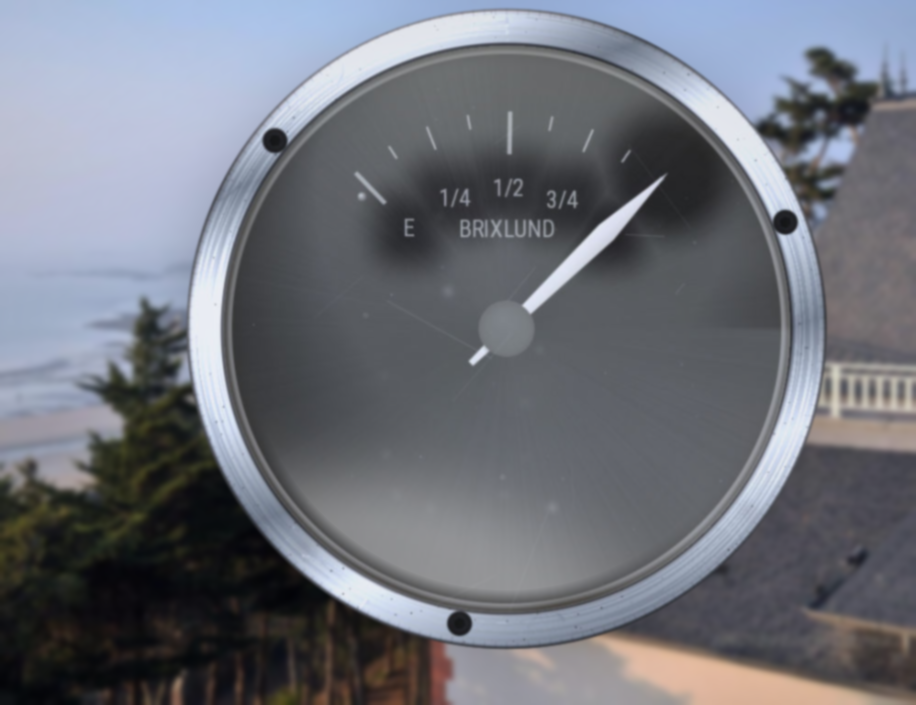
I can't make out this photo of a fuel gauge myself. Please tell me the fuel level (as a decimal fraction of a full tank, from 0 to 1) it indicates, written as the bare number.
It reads 1
